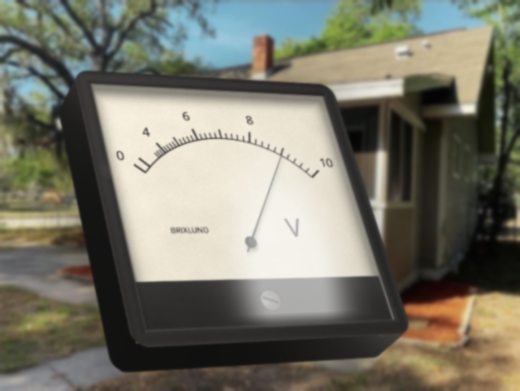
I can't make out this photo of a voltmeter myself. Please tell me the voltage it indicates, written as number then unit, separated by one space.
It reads 9 V
